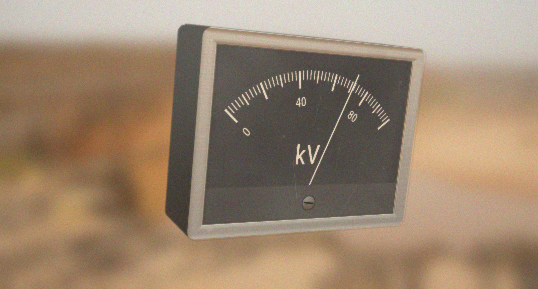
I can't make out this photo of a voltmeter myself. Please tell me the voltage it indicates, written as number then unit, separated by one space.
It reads 70 kV
